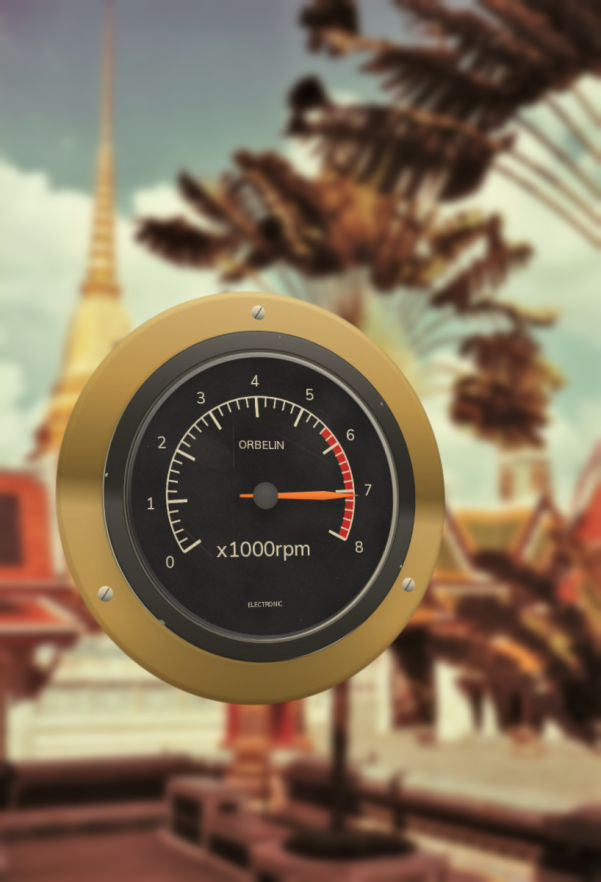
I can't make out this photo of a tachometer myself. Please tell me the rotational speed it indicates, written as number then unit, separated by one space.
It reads 7100 rpm
